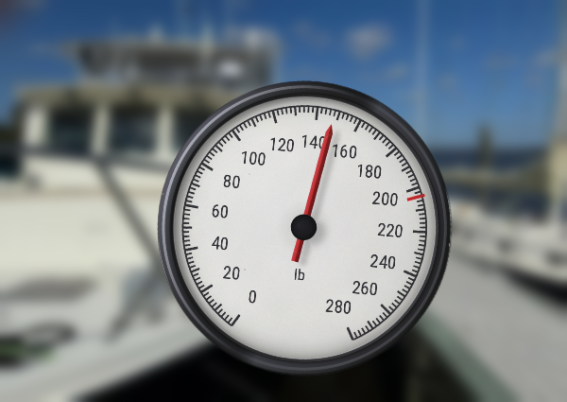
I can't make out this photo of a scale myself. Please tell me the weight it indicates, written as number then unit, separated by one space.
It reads 148 lb
